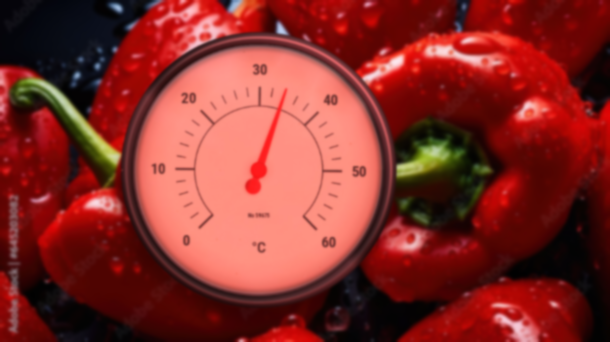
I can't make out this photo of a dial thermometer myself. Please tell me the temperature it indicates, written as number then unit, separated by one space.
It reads 34 °C
